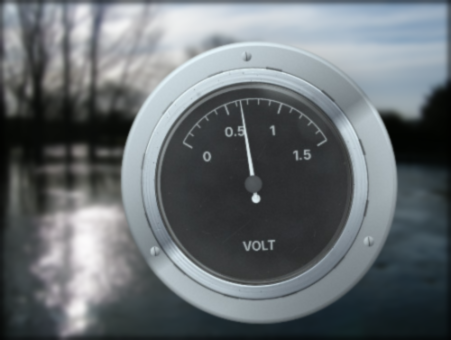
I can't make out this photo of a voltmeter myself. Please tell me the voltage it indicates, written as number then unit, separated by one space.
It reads 0.65 V
